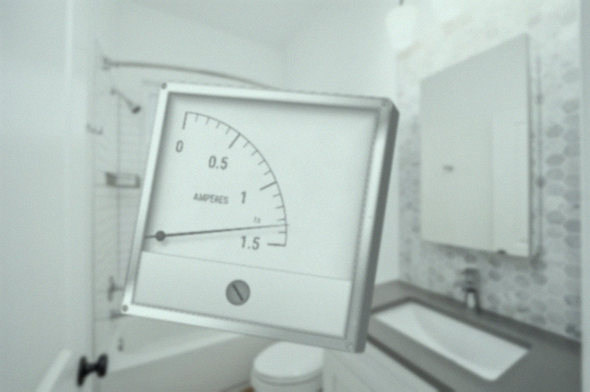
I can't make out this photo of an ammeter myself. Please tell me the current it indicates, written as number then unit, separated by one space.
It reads 1.35 A
